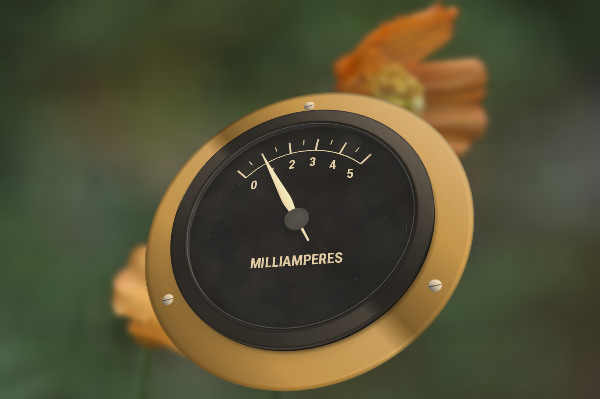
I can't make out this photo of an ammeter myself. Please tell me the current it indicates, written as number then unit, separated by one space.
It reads 1 mA
